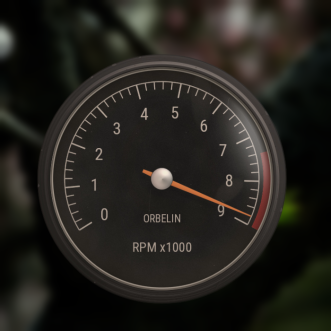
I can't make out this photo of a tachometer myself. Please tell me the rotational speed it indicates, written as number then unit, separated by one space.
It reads 8800 rpm
